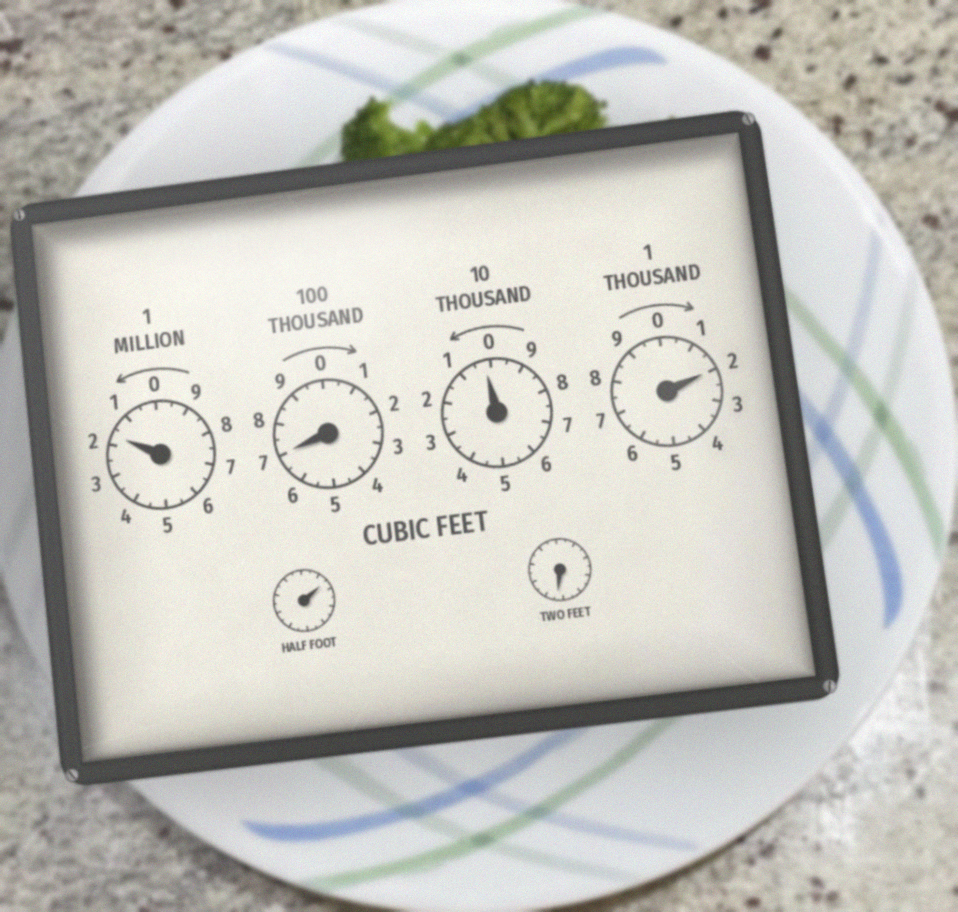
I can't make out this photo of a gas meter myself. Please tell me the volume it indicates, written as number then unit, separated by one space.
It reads 170200 ft³
